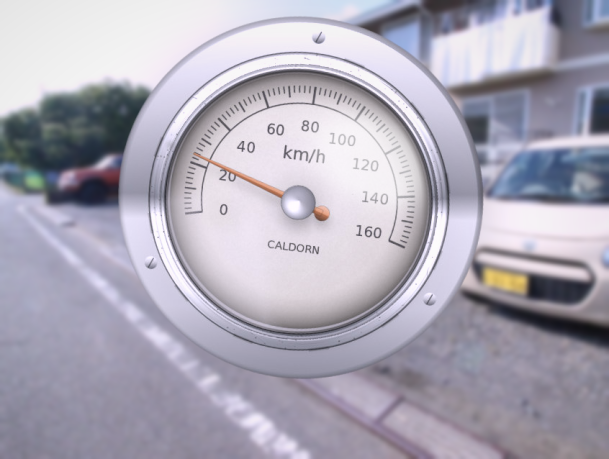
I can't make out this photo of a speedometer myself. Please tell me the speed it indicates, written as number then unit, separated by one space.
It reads 24 km/h
